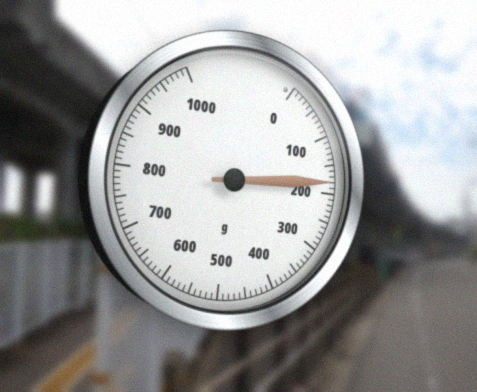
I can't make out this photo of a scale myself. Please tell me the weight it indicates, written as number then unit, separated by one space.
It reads 180 g
